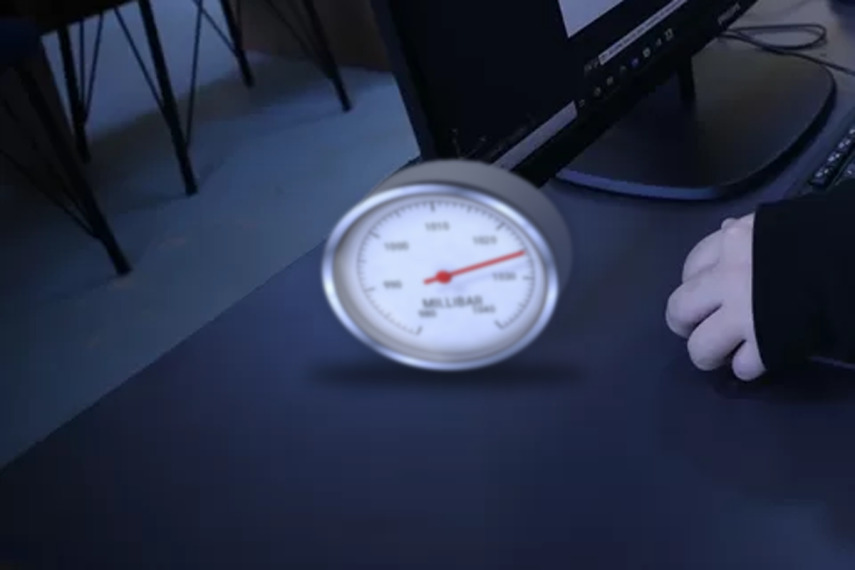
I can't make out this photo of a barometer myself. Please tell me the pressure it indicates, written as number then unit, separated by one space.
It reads 1025 mbar
